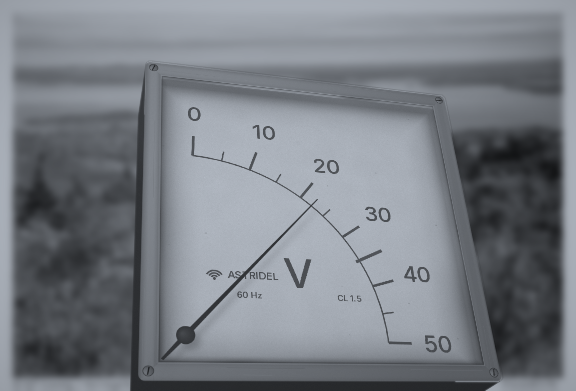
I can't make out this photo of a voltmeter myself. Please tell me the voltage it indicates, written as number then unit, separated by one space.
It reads 22.5 V
